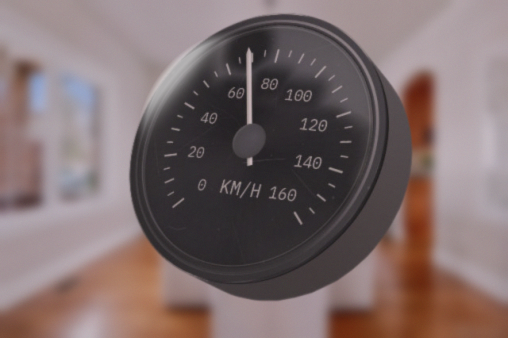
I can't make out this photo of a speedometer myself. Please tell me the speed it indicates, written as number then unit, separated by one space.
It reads 70 km/h
